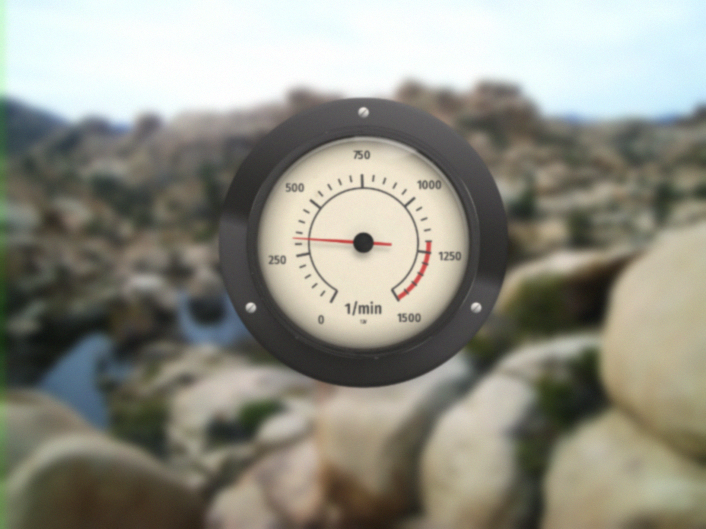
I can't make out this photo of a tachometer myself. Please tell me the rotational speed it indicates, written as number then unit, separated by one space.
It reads 325 rpm
